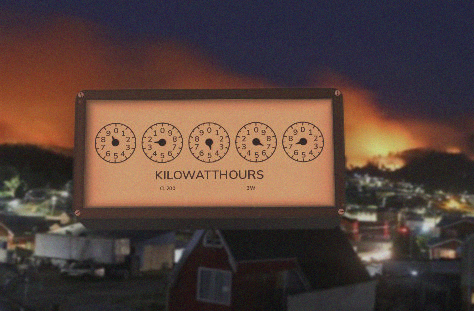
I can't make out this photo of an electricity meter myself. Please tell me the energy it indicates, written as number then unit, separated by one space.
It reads 92467 kWh
